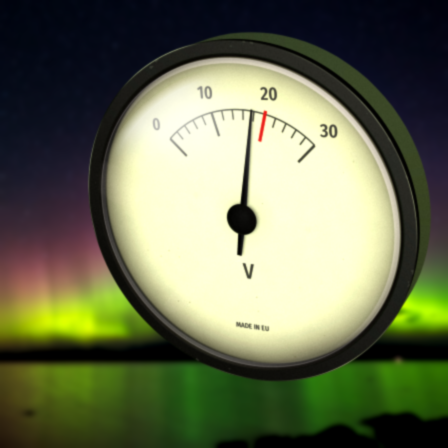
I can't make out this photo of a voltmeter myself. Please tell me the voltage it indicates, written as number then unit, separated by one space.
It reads 18 V
